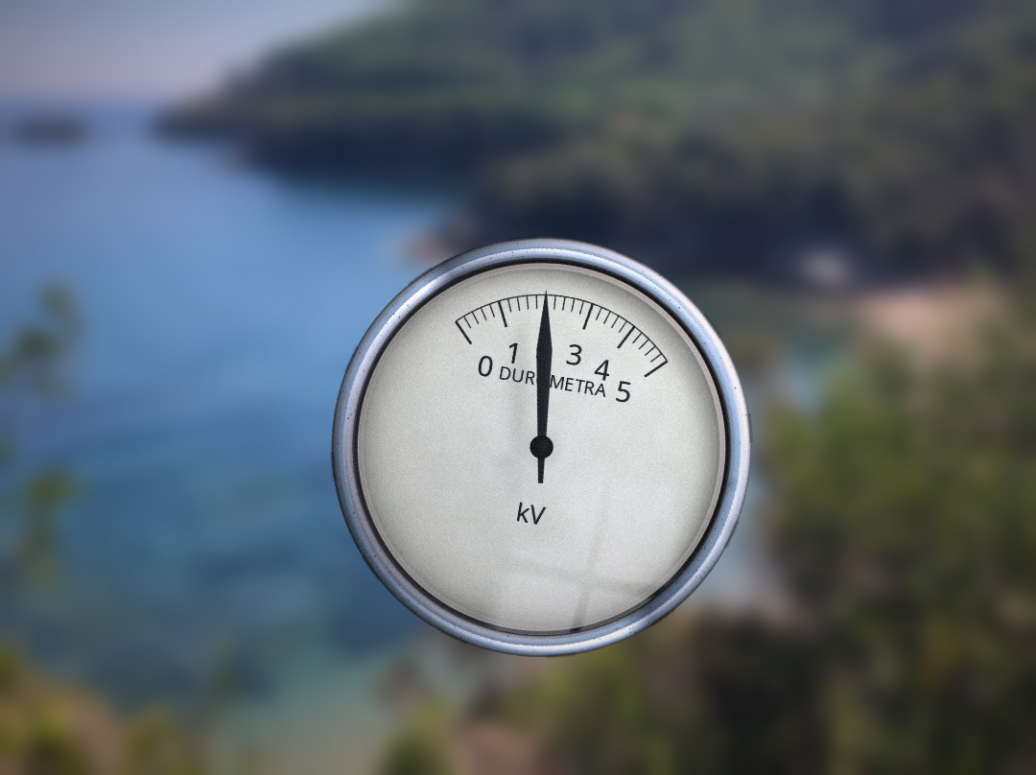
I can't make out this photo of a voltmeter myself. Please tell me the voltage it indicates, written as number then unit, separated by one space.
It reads 2 kV
